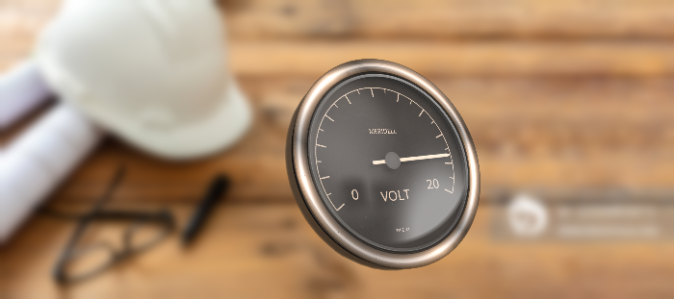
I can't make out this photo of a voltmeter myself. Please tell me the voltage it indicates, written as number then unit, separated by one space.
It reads 17.5 V
